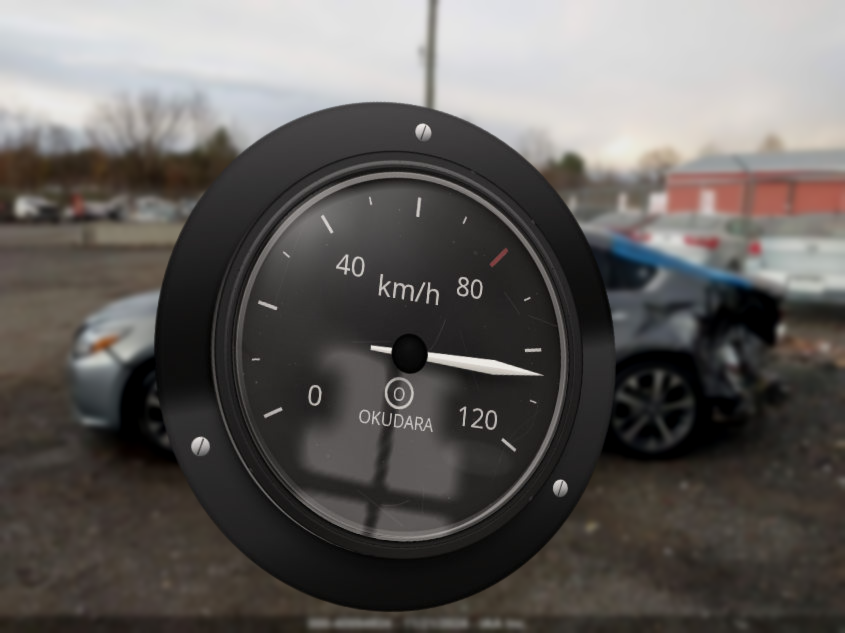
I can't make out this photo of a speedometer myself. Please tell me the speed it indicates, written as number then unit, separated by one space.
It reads 105 km/h
